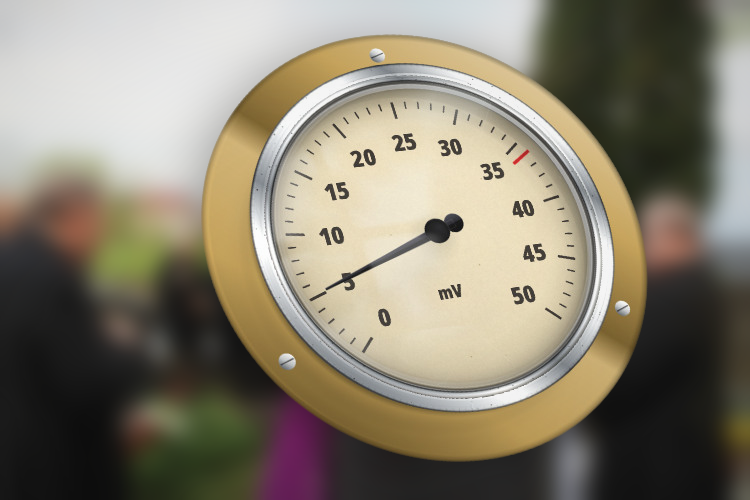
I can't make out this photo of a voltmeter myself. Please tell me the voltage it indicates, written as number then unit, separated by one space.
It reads 5 mV
